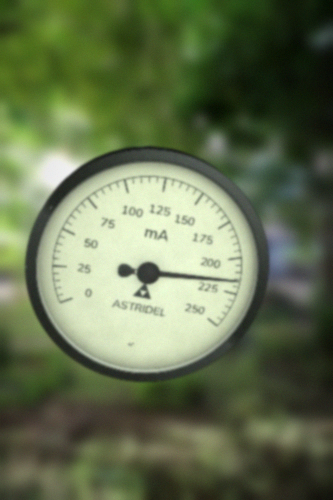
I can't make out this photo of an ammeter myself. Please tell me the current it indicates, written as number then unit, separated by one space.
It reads 215 mA
